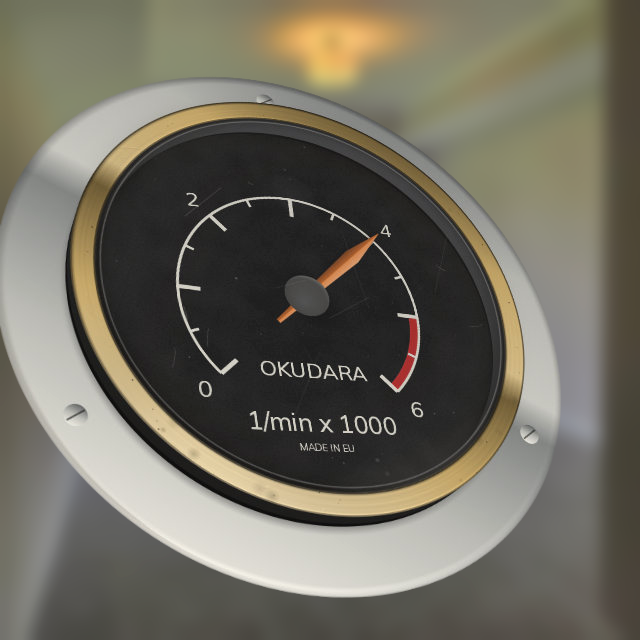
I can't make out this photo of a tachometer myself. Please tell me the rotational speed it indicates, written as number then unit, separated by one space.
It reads 4000 rpm
